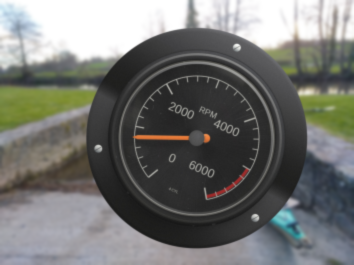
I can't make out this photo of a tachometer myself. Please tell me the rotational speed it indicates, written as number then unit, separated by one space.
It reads 800 rpm
